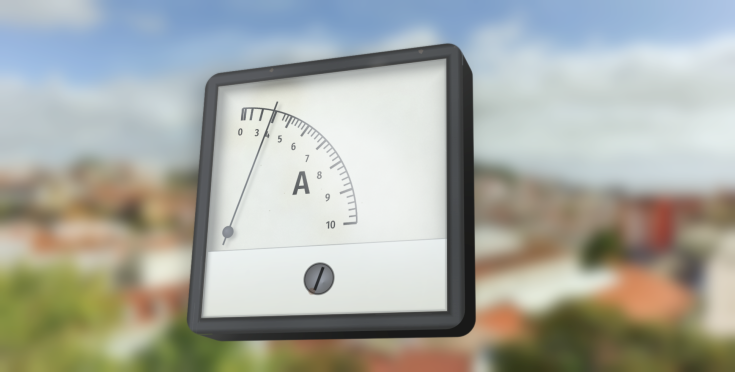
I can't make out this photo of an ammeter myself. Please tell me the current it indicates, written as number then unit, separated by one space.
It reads 4 A
